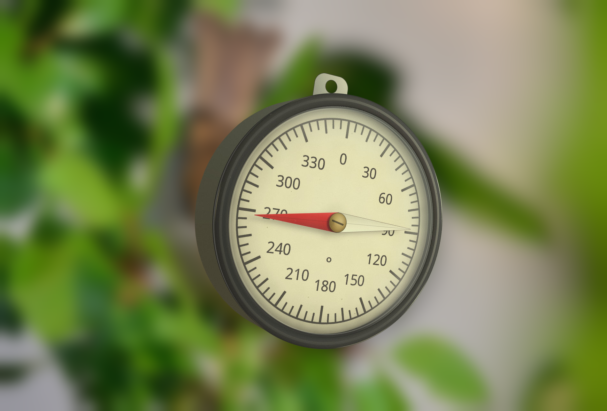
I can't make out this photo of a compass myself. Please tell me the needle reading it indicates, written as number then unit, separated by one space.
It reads 267.5 °
